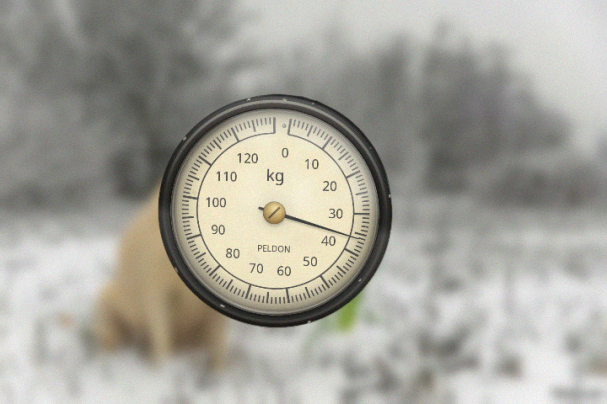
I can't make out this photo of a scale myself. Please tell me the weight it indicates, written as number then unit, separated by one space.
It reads 36 kg
